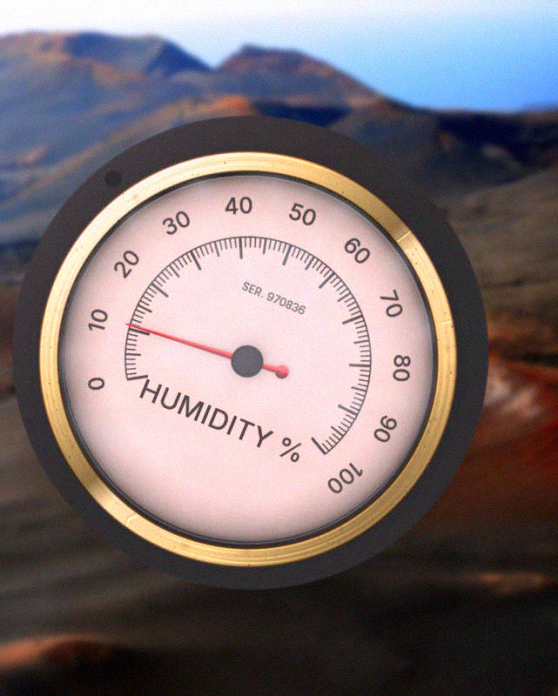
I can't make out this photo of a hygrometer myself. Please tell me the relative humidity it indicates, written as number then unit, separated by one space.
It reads 11 %
